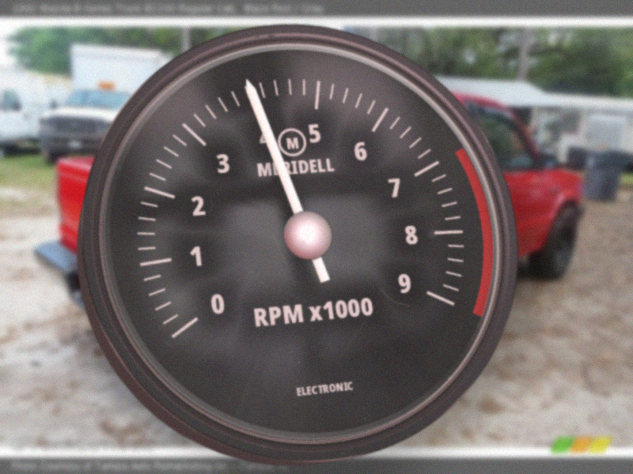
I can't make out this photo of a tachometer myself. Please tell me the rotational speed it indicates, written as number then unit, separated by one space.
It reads 4000 rpm
